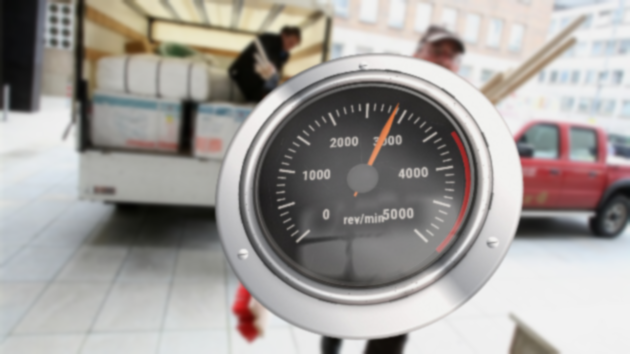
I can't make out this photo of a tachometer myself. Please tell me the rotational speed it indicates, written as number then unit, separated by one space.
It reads 2900 rpm
